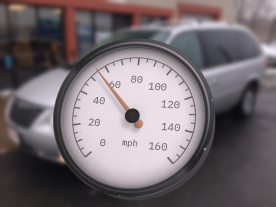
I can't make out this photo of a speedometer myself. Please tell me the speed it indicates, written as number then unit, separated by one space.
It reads 55 mph
